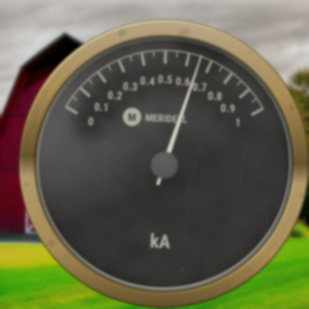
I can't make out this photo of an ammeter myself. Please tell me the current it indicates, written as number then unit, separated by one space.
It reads 0.65 kA
